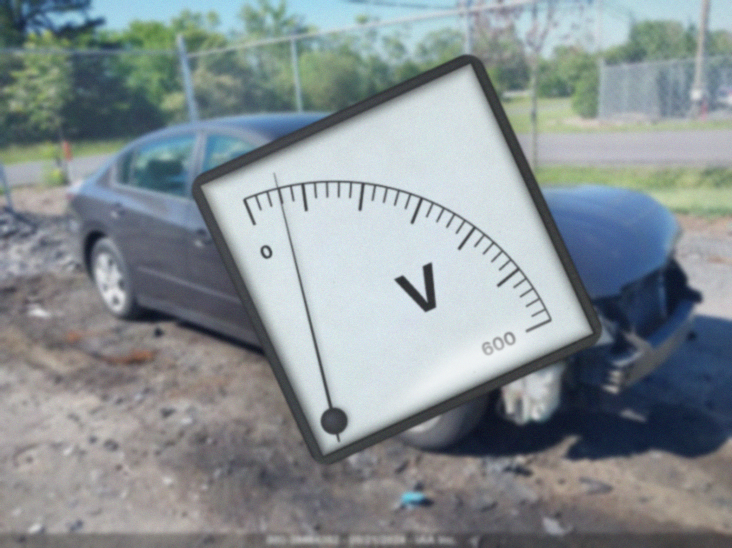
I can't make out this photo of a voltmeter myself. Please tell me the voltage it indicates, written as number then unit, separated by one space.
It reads 60 V
